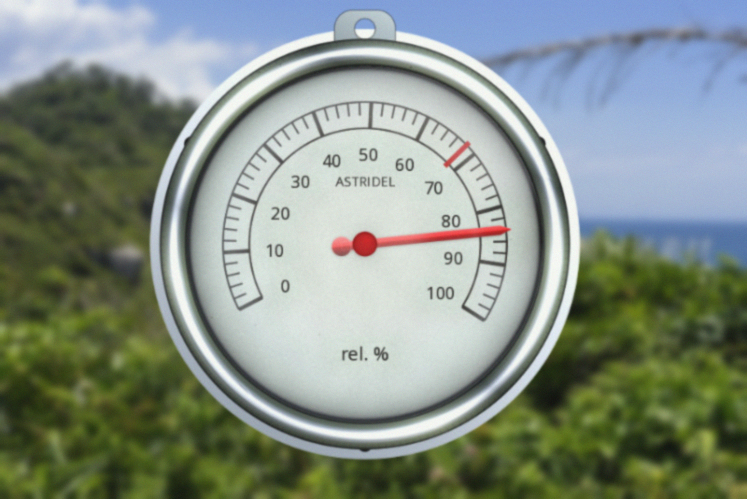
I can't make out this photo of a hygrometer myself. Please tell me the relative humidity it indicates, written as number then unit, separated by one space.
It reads 84 %
